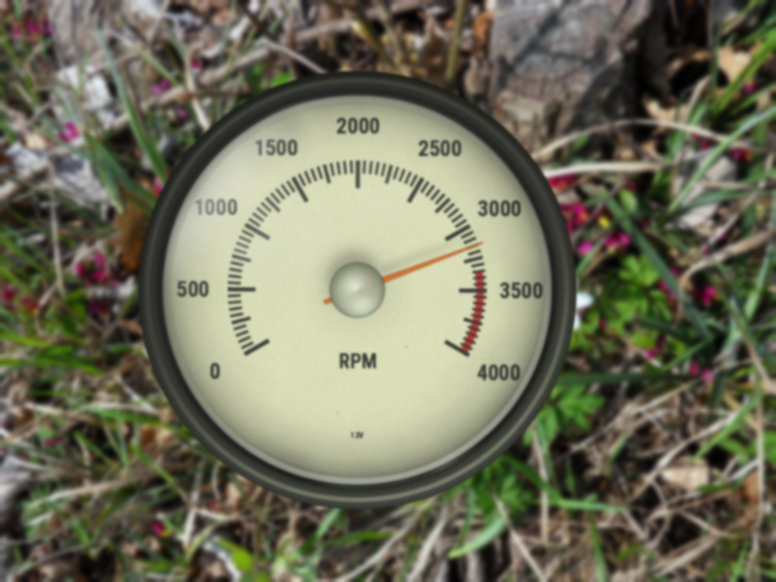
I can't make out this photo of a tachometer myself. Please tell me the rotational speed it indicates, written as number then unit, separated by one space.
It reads 3150 rpm
